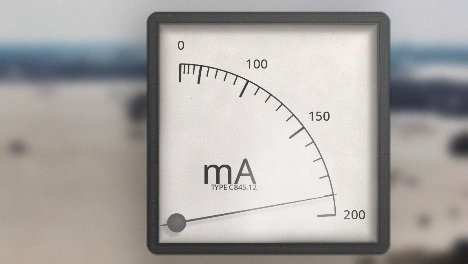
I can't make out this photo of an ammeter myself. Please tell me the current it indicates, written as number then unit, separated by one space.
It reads 190 mA
